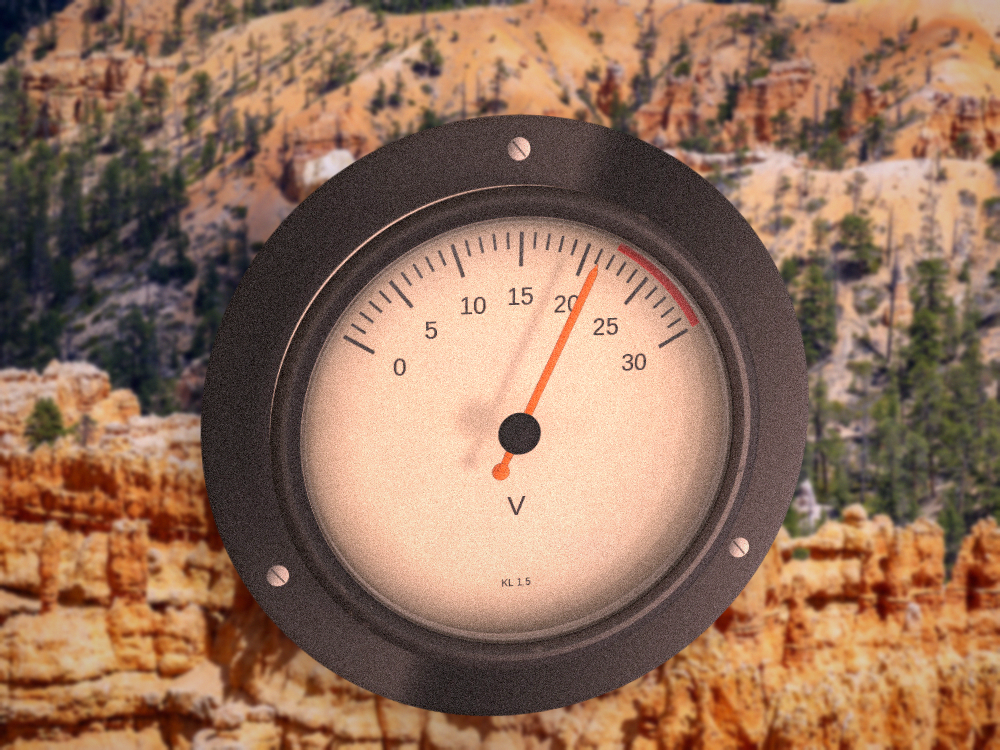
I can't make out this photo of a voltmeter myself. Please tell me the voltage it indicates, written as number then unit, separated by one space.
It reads 21 V
